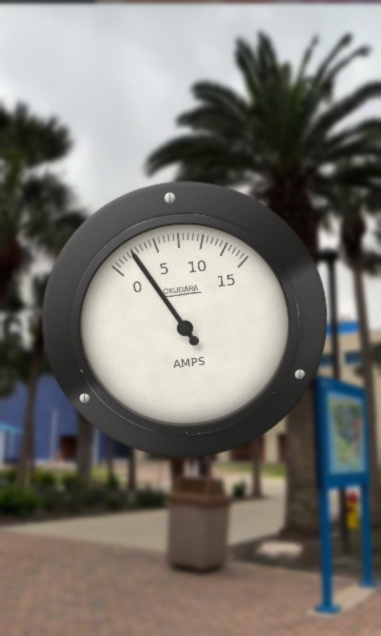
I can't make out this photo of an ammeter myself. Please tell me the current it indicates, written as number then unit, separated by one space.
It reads 2.5 A
